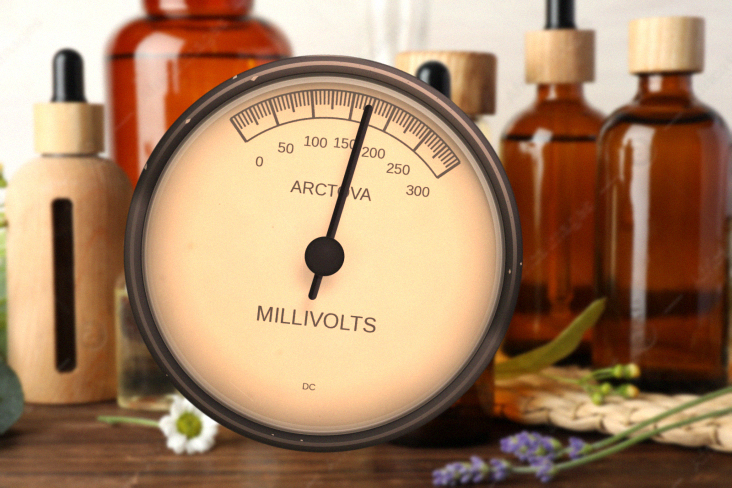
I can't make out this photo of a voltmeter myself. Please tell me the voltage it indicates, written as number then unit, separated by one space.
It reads 170 mV
